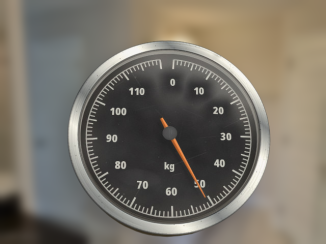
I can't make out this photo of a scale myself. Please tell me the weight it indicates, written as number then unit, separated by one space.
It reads 51 kg
